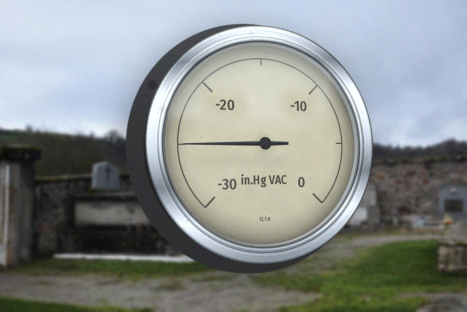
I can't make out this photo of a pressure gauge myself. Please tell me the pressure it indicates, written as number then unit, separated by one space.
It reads -25 inHg
